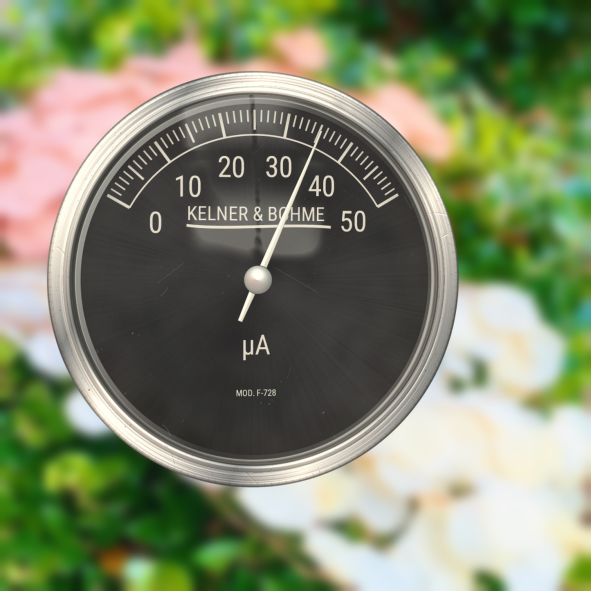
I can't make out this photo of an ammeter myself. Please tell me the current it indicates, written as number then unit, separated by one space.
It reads 35 µA
